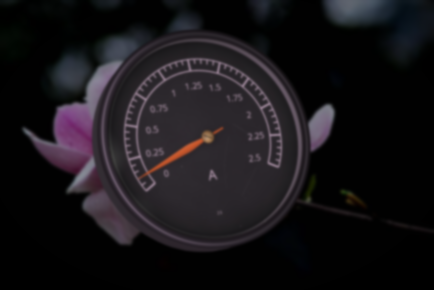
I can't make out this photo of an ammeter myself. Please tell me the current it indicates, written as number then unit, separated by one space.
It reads 0.1 A
